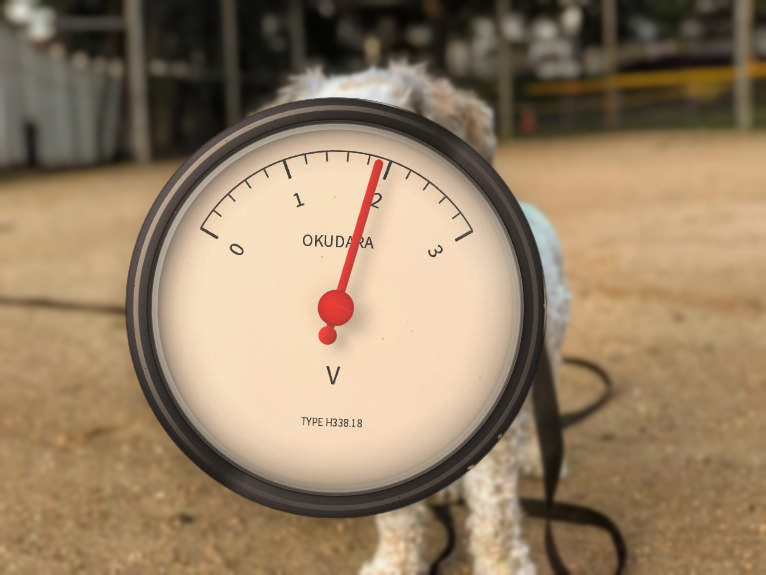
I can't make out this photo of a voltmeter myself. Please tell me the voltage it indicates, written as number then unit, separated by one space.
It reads 1.9 V
